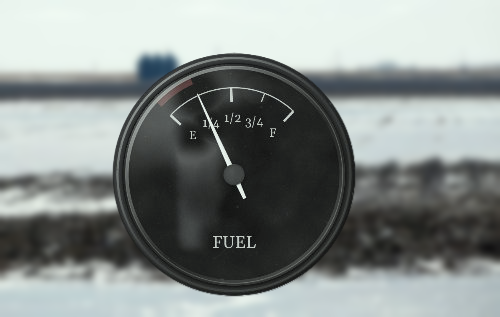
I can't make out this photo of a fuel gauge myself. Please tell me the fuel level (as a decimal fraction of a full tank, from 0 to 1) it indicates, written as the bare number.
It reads 0.25
